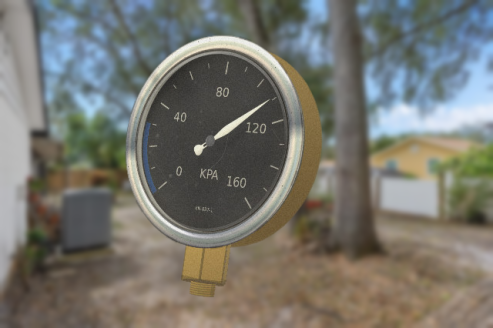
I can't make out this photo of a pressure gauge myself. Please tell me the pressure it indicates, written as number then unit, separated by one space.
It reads 110 kPa
